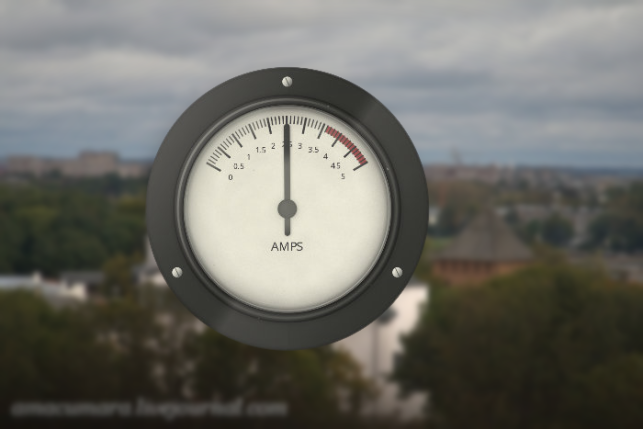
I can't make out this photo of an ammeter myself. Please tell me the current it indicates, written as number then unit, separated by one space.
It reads 2.5 A
